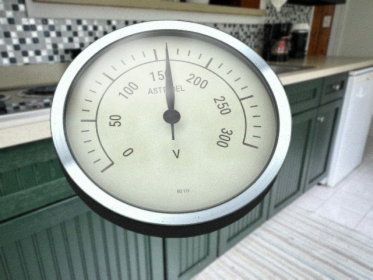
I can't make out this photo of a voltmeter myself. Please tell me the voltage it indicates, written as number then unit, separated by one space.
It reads 160 V
